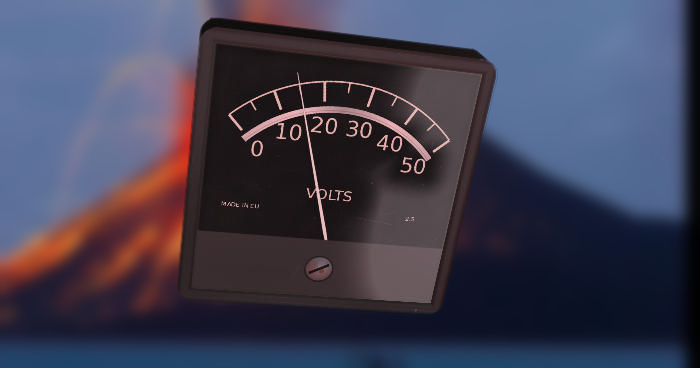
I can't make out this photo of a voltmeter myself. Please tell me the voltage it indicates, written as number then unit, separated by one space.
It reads 15 V
